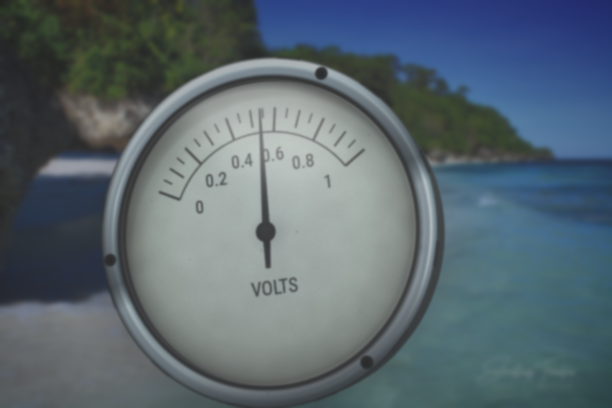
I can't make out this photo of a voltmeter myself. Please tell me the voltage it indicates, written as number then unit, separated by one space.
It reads 0.55 V
